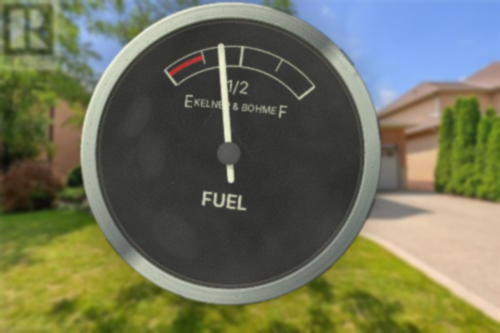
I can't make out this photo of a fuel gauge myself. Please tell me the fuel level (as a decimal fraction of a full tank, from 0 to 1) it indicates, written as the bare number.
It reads 0.375
